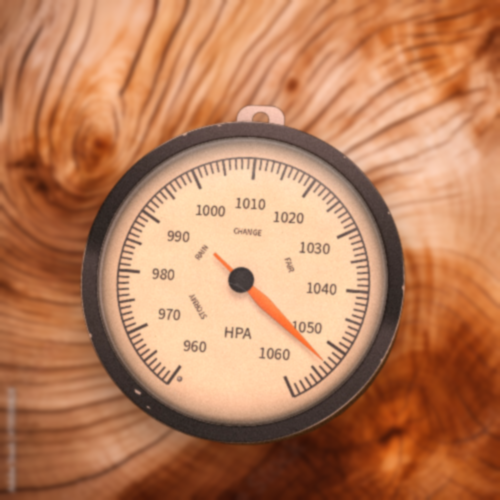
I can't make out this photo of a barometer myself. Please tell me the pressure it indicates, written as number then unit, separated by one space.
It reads 1053 hPa
